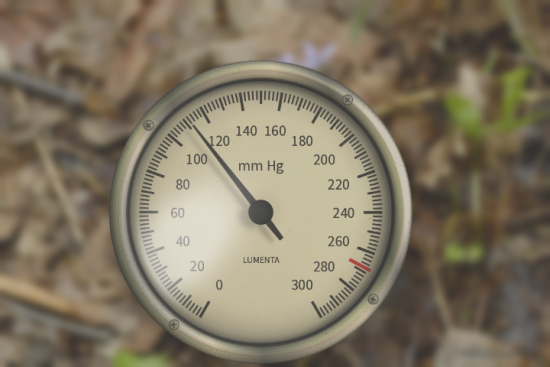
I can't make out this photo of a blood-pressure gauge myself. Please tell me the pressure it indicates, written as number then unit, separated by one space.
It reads 112 mmHg
